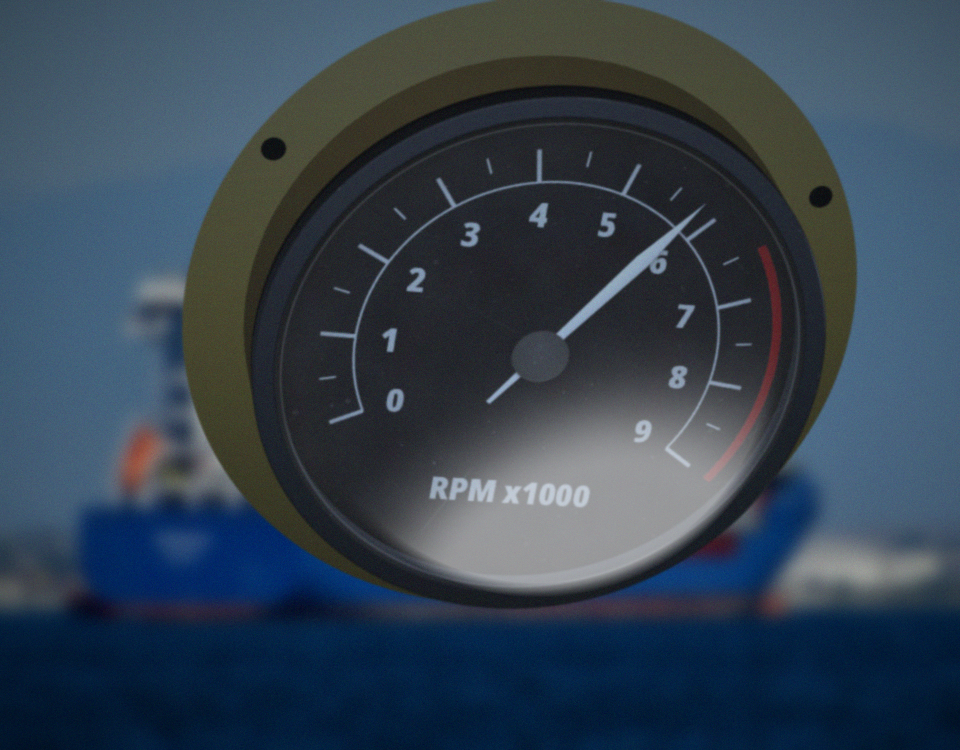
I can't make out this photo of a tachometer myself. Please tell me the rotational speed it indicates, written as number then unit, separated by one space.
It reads 5750 rpm
